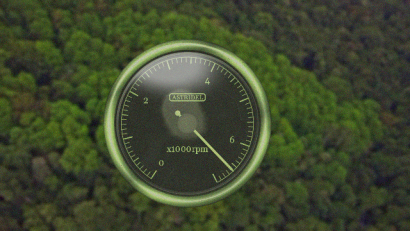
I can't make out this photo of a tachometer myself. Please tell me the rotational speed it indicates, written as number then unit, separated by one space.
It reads 6600 rpm
